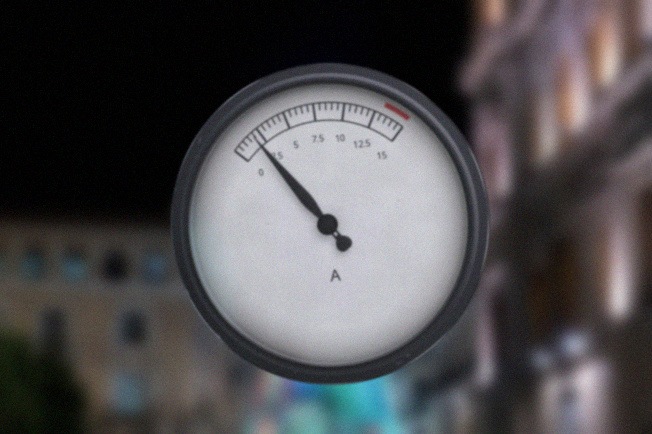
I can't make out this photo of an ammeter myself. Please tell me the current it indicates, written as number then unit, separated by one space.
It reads 2 A
